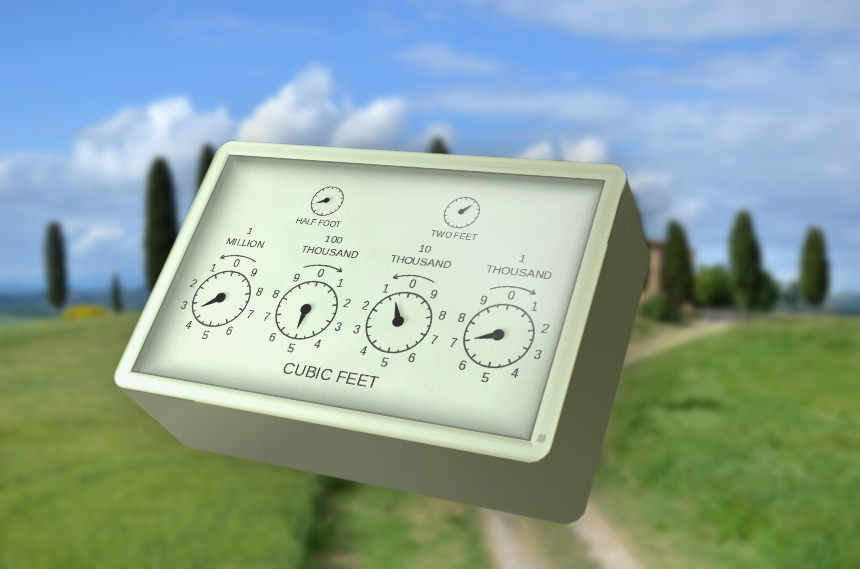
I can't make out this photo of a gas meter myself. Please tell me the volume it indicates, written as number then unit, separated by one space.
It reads 350700 ft³
